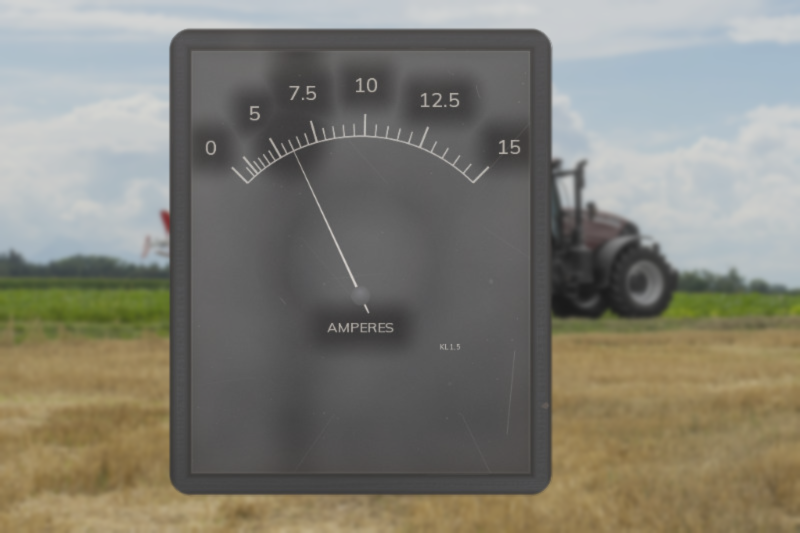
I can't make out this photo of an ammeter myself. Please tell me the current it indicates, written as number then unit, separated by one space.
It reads 6 A
